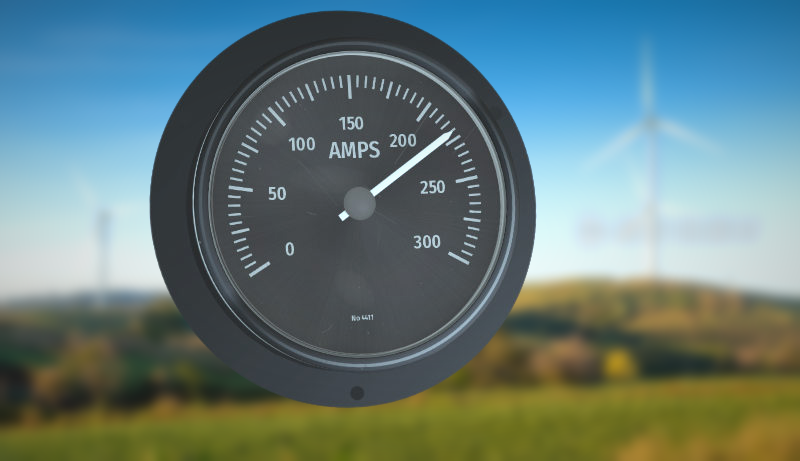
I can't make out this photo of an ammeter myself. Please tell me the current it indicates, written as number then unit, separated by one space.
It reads 220 A
